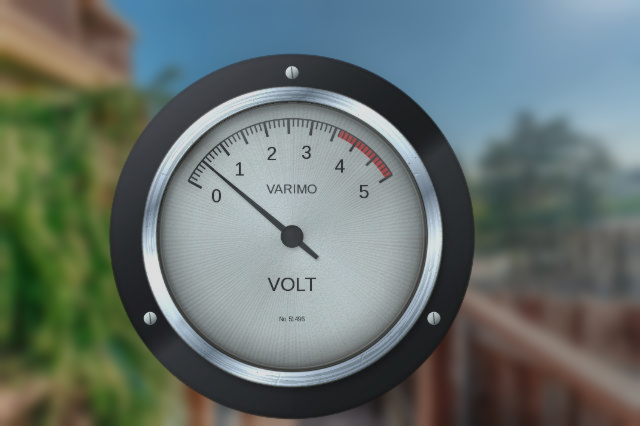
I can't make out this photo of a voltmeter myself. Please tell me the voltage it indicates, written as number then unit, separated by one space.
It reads 0.5 V
